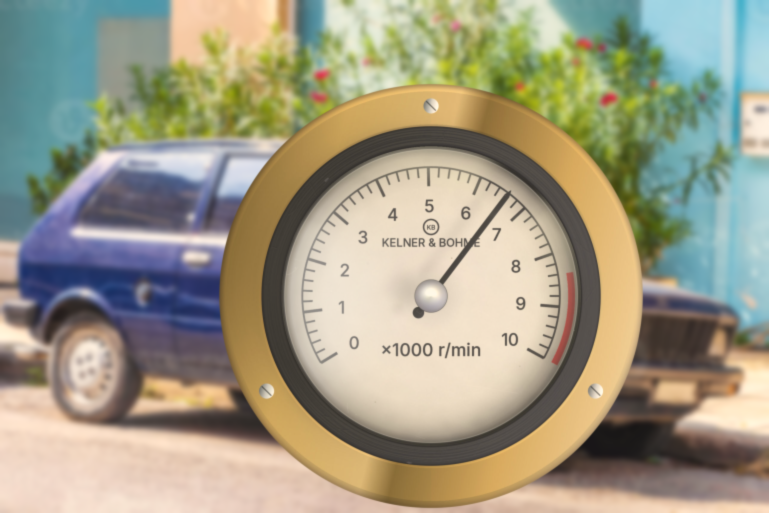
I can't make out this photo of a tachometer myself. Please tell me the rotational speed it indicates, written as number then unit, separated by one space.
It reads 6600 rpm
